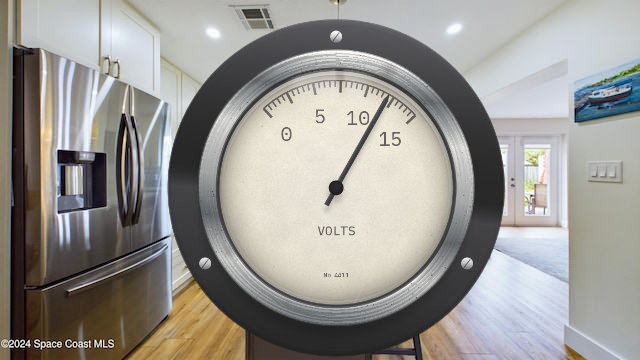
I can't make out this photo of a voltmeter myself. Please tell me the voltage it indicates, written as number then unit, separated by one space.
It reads 12 V
